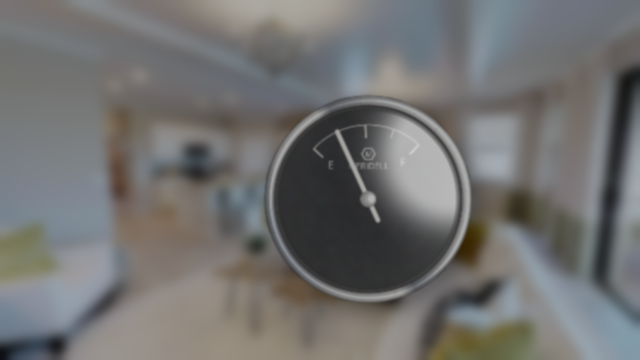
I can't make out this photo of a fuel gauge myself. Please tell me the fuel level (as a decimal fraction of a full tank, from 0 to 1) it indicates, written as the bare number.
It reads 0.25
